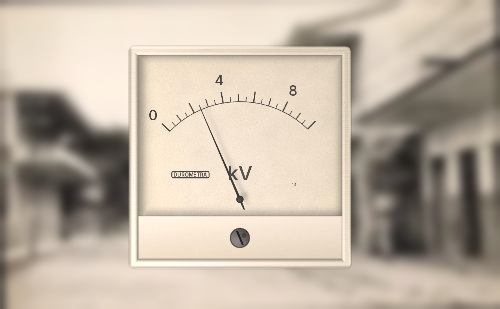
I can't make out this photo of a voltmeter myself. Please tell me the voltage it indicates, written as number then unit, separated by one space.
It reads 2.5 kV
